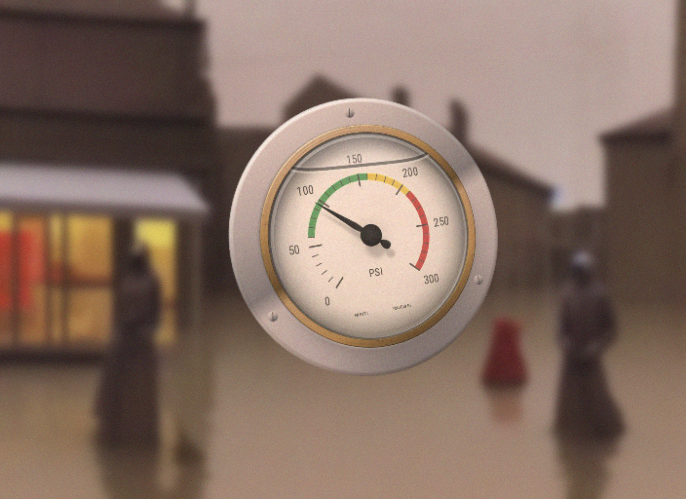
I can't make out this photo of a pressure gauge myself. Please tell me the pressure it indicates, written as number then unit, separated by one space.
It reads 95 psi
